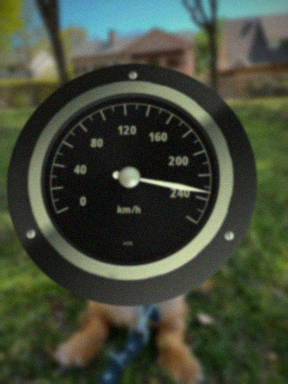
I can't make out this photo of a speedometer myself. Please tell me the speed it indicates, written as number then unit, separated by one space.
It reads 235 km/h
